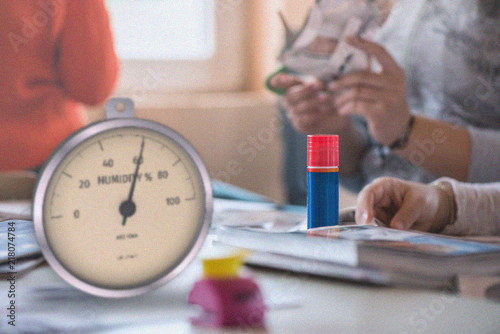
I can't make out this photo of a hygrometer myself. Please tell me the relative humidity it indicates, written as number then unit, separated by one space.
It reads 60 %
